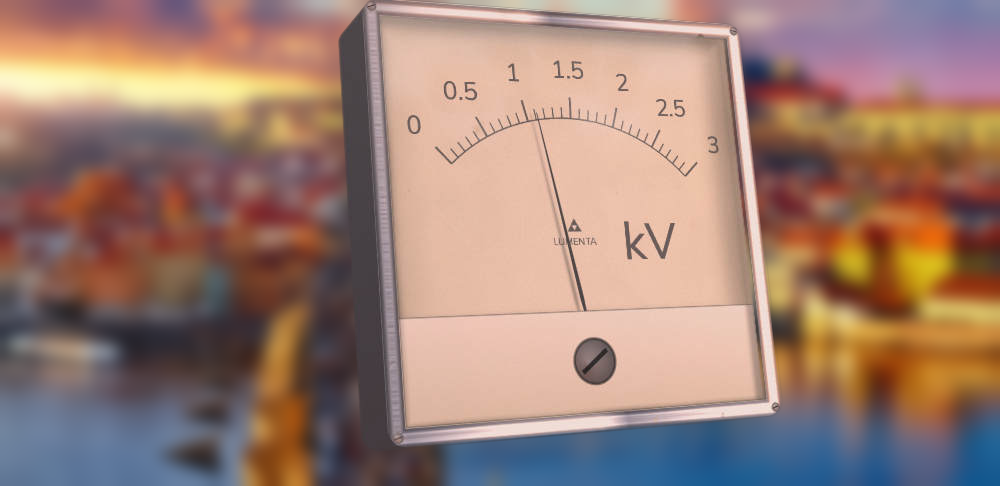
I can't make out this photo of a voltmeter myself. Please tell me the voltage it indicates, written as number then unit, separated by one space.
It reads 1.1 kV
